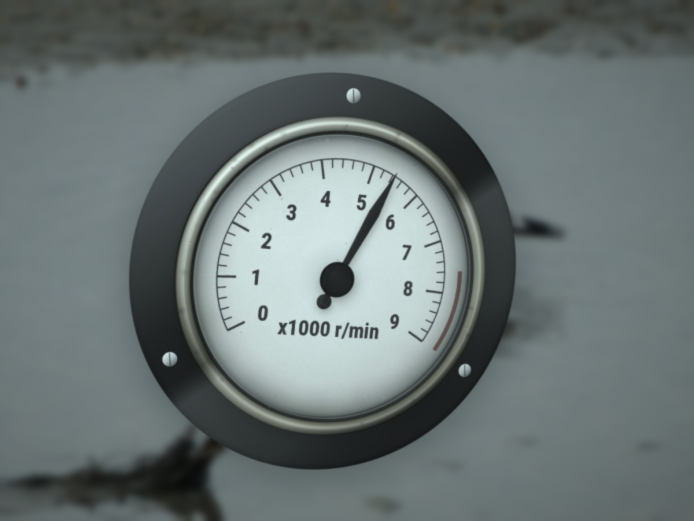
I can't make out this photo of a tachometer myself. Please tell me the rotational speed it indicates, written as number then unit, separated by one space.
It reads 5400 rpm
